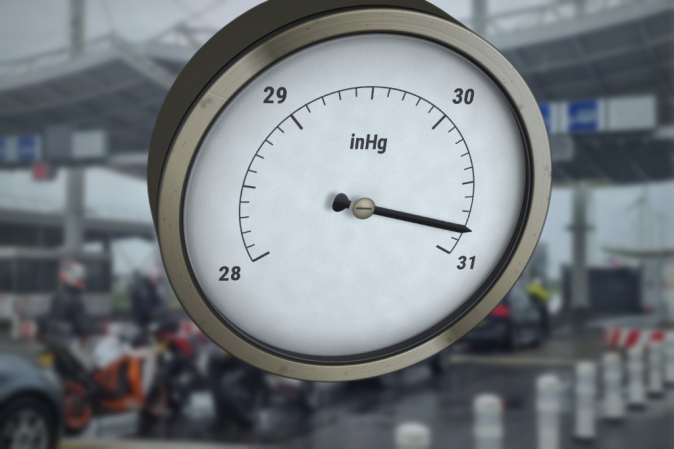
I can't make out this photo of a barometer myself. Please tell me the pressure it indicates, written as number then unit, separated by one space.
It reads 30.8 inHg
